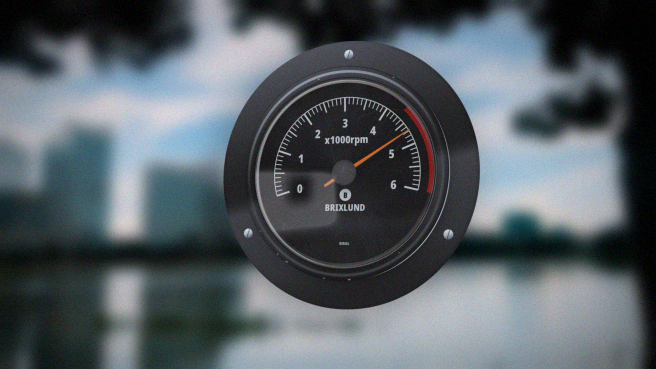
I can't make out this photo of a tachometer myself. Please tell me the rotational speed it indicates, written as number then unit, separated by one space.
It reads 4700 rpm
